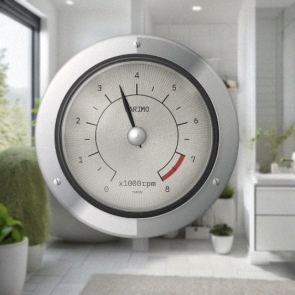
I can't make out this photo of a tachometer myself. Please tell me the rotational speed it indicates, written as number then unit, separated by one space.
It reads 3500 rpm
